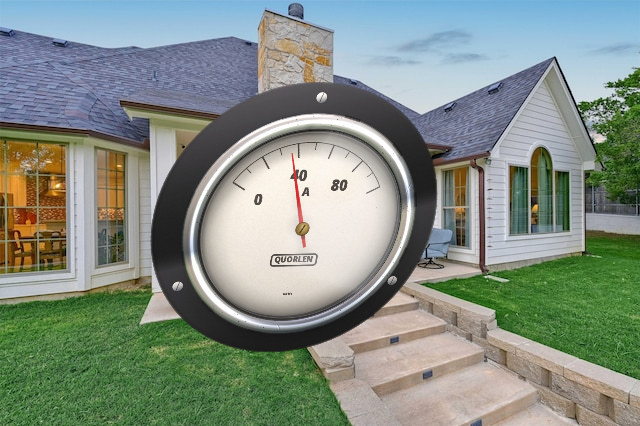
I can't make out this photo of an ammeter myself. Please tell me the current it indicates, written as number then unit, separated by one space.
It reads 35 A
